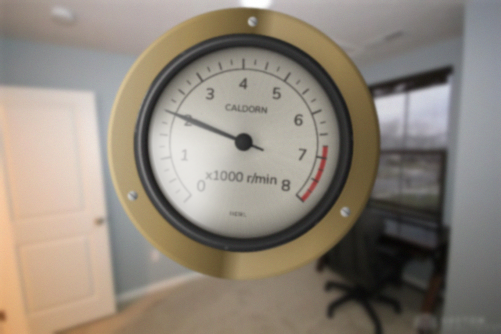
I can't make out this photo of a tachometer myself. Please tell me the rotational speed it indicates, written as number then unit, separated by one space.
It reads 2000 rpm
